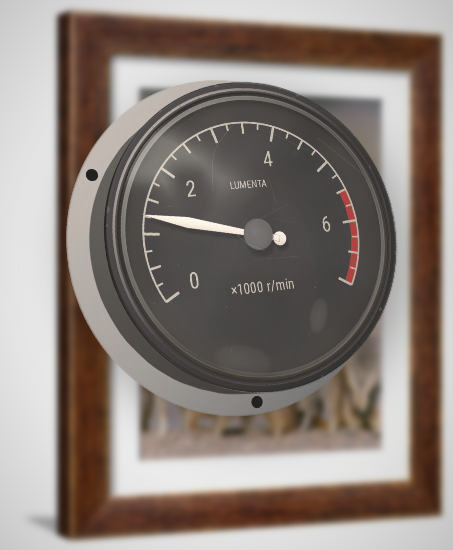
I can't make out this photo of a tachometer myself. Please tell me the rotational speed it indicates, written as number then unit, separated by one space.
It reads 1250 rpm
